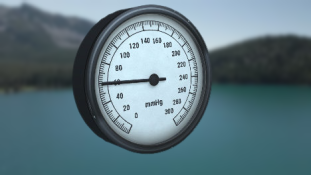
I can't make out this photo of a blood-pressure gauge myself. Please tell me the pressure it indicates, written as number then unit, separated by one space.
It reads 60 mmHg
